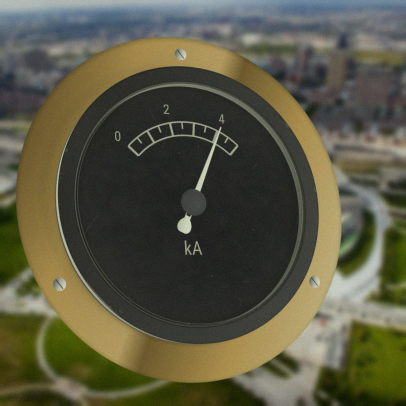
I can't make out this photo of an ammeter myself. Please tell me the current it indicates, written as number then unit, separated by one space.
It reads 4 kA
